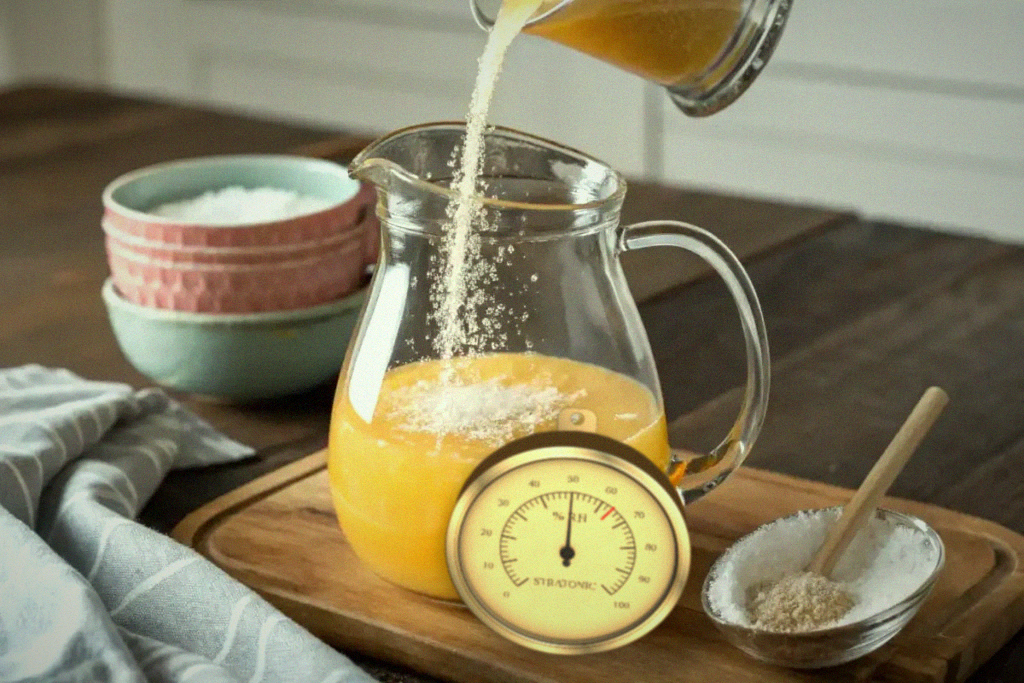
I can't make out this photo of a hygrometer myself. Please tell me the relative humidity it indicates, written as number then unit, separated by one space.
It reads 50 %
